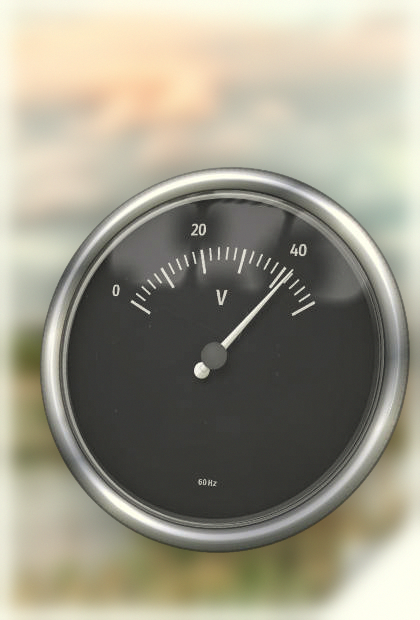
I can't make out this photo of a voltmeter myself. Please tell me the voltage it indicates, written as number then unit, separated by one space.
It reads 42 V
